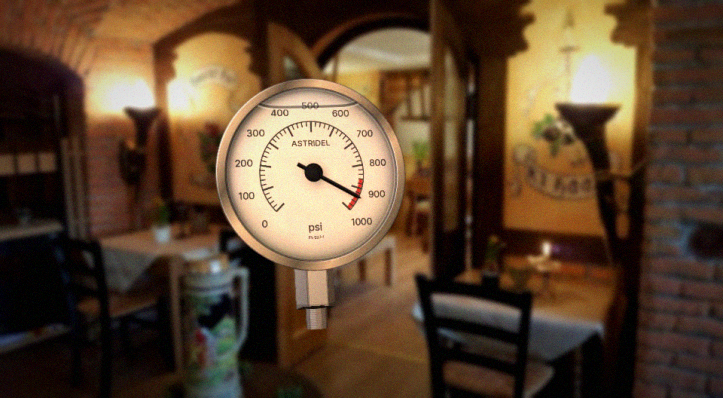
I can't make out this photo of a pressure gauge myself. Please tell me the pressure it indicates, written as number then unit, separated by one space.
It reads 940 psi
